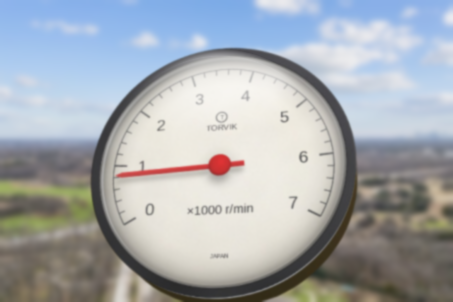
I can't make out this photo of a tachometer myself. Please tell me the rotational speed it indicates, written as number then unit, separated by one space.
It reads 800 rpm
